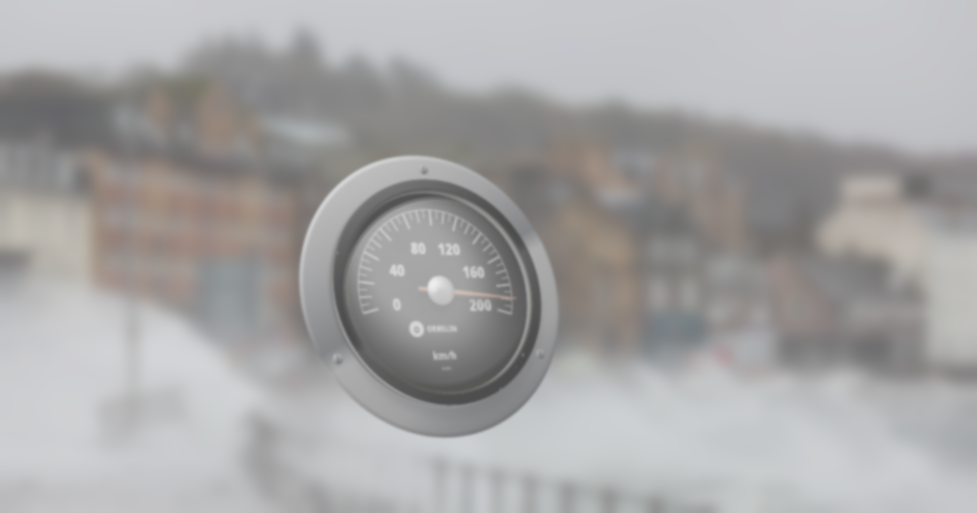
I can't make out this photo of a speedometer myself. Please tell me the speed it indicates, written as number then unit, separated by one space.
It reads 190 km/h
